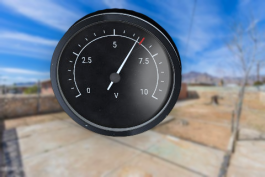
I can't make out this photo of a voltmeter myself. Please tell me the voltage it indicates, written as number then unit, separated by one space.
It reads 6.25 V
